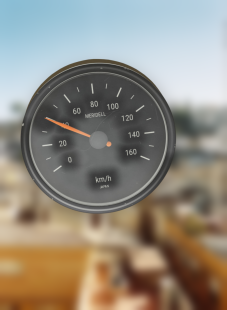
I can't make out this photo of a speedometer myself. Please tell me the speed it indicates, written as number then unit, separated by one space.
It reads 40 km/h
